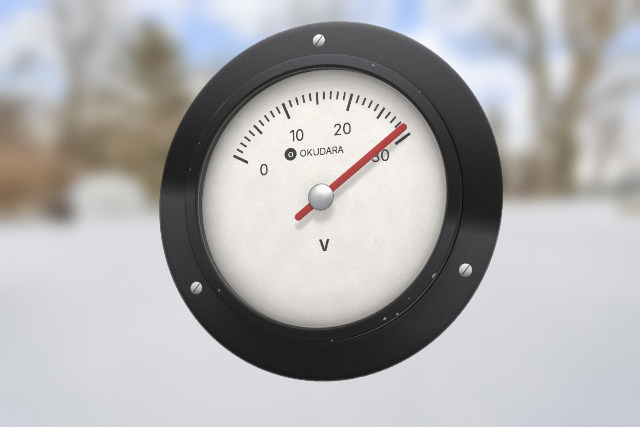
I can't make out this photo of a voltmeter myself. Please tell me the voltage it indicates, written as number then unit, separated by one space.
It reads 29 V
